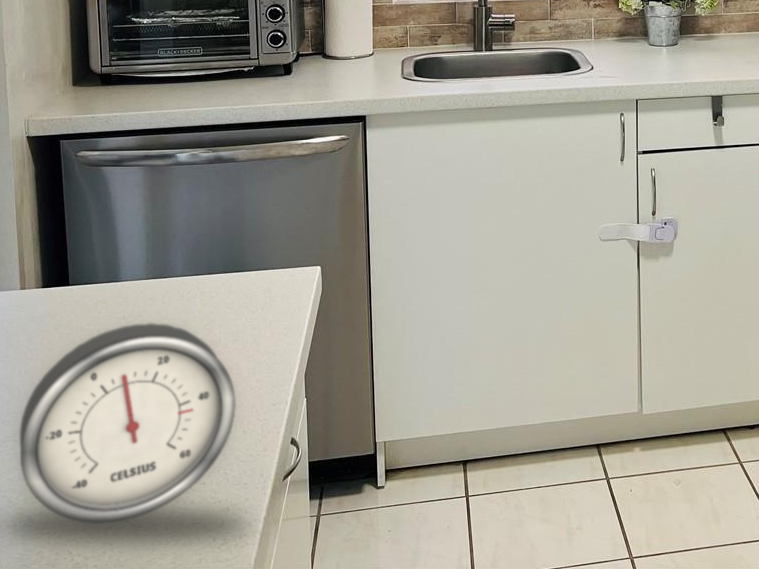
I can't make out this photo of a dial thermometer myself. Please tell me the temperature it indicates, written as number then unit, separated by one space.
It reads 8 °C
